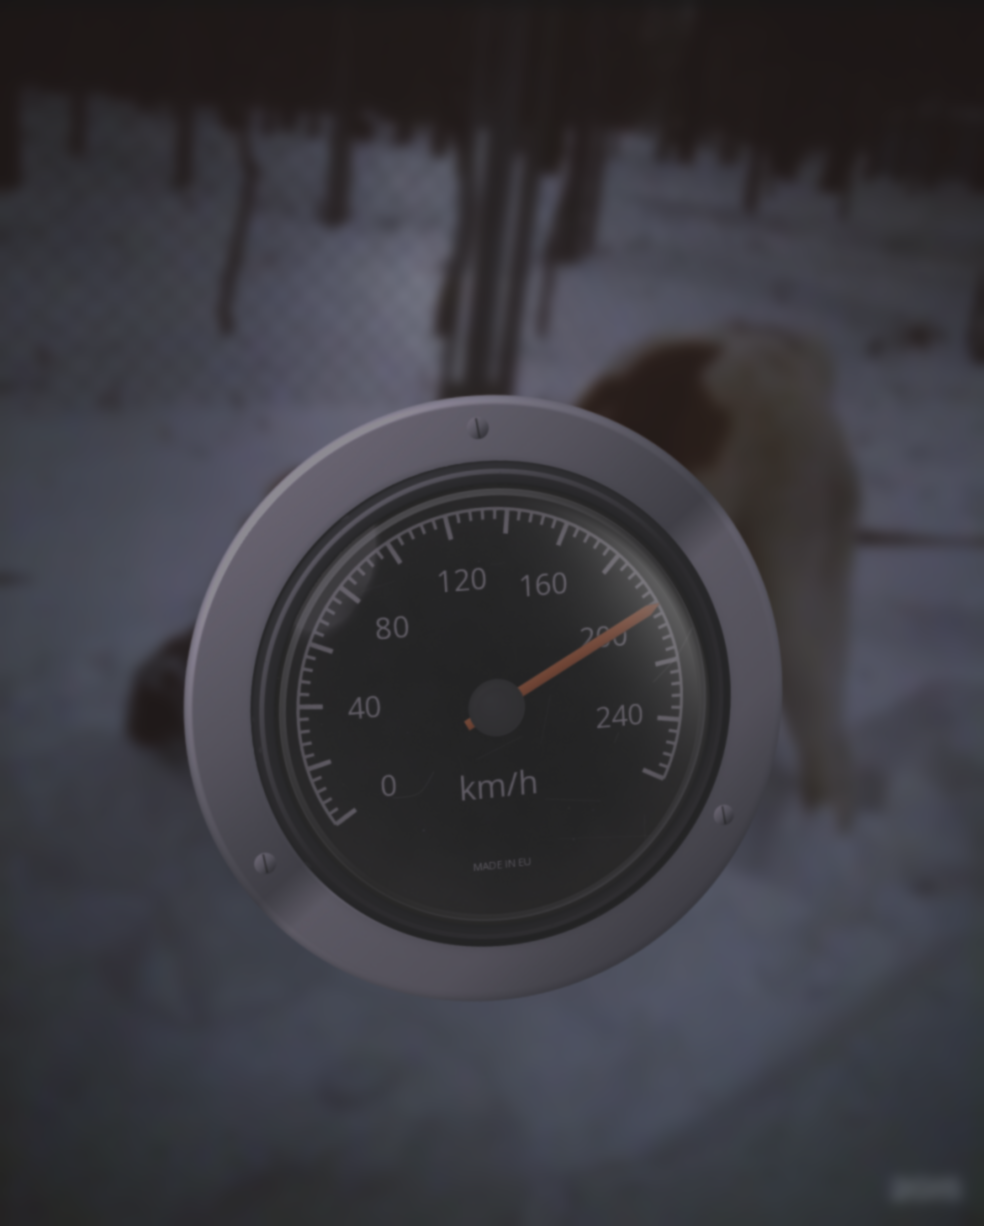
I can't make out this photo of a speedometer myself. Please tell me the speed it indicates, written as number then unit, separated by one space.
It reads 200 km/h
